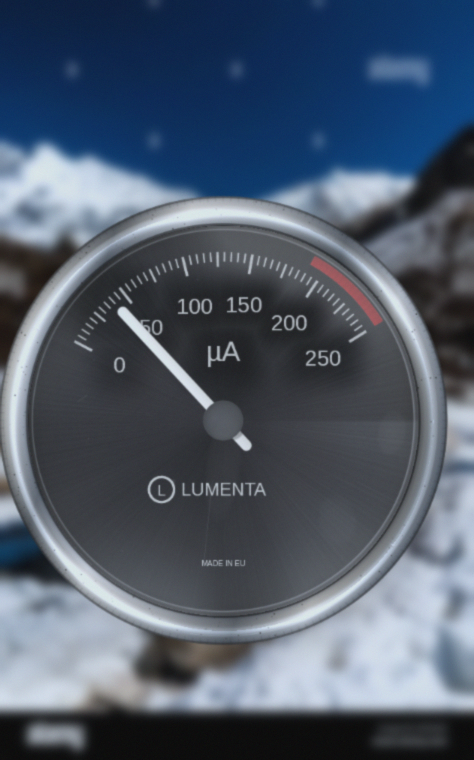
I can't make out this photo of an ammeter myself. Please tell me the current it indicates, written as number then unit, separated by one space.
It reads 40 µA
